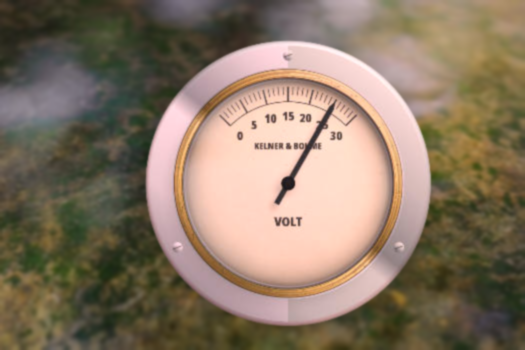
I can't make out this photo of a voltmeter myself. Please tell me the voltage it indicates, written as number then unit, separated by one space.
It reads 25 V
